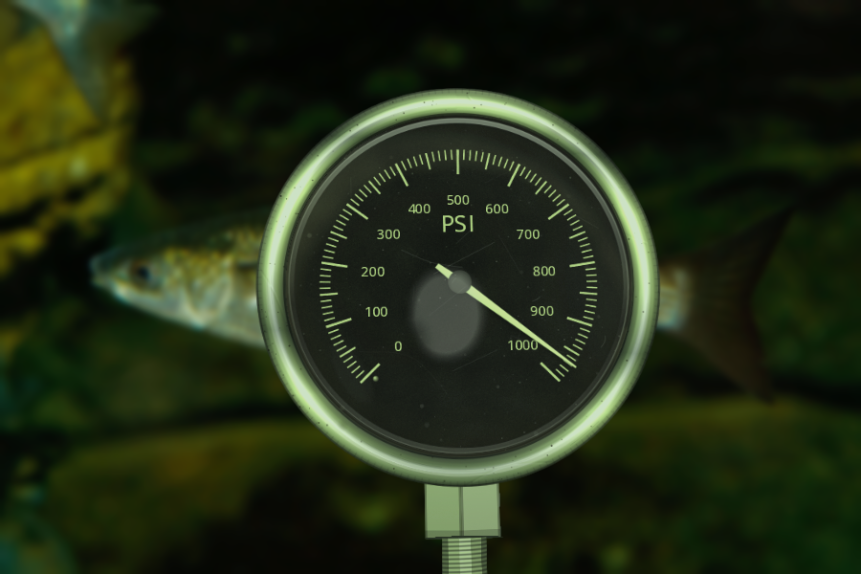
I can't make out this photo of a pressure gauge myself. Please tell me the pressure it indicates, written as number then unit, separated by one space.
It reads 970 psi
